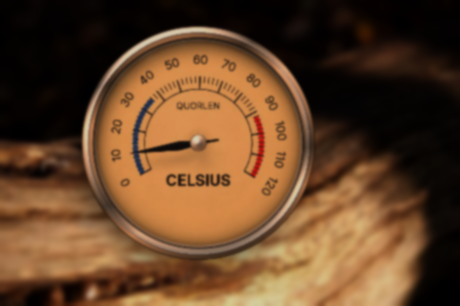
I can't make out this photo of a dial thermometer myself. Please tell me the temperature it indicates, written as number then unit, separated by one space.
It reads 10 °C
